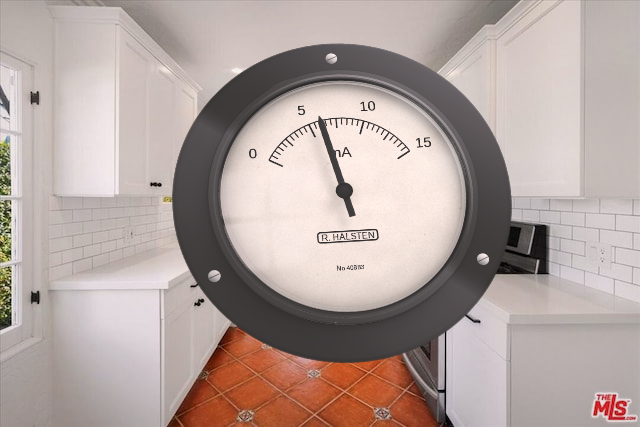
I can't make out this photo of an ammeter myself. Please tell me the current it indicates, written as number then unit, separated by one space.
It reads 6 mA
